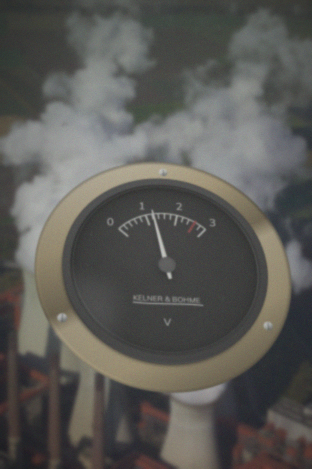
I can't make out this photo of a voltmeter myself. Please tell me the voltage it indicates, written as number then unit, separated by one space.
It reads 1.2 V
